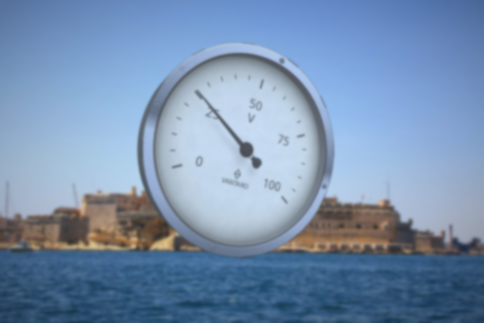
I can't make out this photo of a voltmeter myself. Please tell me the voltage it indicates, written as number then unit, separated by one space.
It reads 25 V
